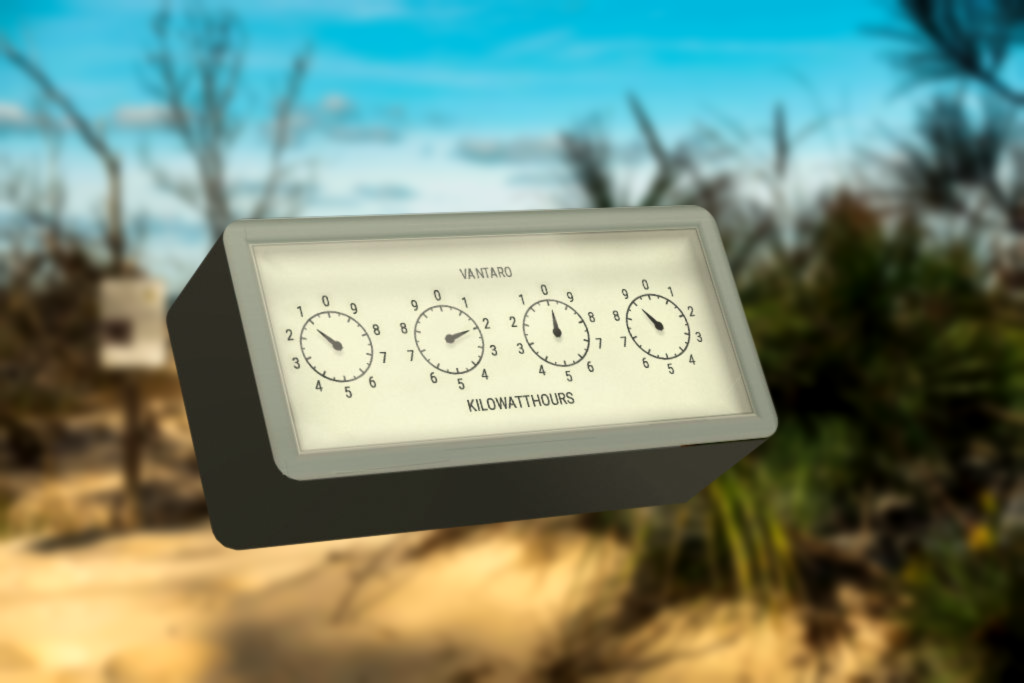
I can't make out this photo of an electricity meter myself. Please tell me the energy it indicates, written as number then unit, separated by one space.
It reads 1199 kWh
